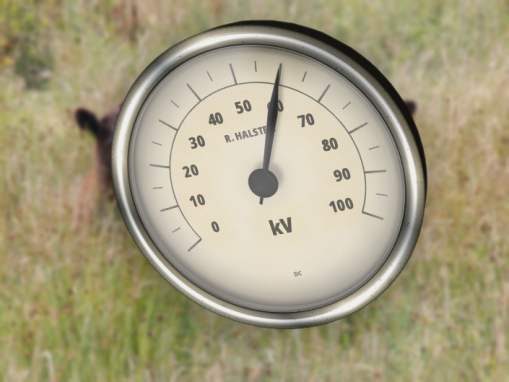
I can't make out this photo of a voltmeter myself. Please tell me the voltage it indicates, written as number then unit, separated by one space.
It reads 60 kV
